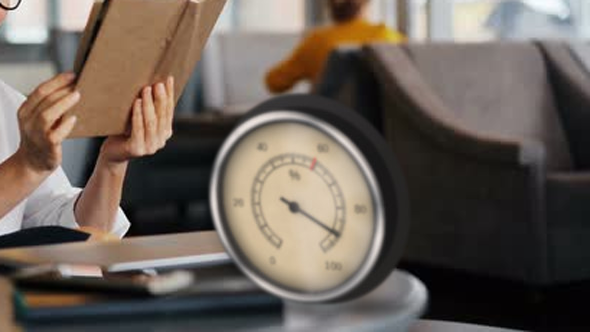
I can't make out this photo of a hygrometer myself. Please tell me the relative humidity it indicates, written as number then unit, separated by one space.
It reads 90 %
